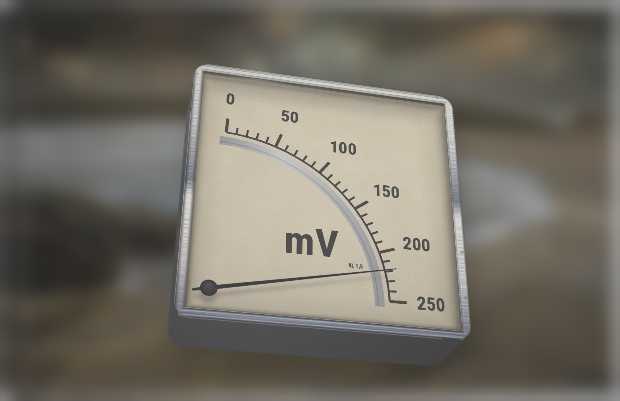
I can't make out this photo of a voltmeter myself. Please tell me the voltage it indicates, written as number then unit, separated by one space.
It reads 220 mV
